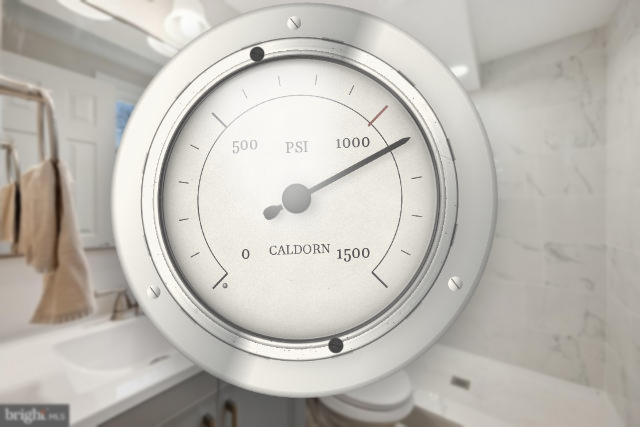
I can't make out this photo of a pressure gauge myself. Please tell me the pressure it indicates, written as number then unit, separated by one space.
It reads 1100 psi
